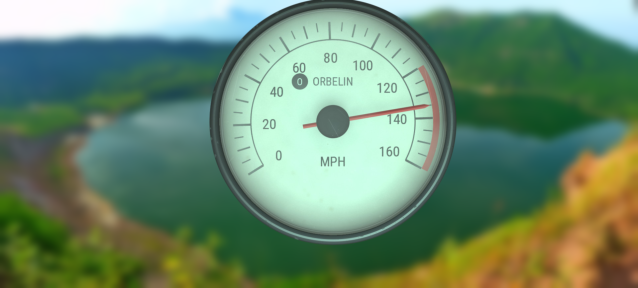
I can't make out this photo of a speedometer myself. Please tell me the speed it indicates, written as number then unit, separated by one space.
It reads 135 mph
